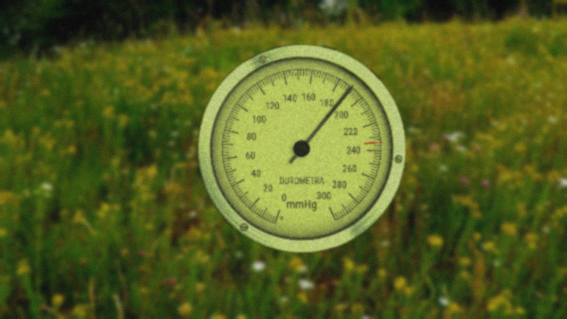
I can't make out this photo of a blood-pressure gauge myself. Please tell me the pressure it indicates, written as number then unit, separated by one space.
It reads 190 mmHg
